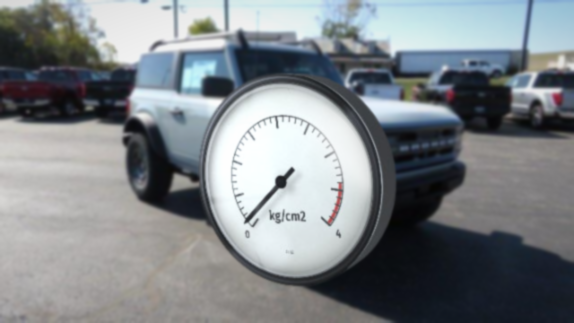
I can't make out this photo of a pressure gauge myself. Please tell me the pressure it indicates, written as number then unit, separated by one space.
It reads 0.1 kg/cm²
